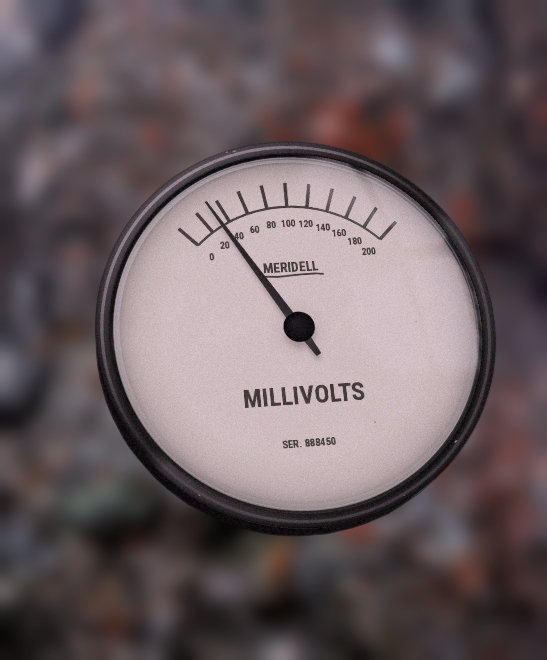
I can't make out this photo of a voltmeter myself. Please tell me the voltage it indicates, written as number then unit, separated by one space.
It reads 30 mV
